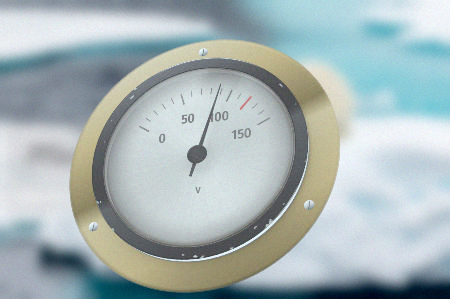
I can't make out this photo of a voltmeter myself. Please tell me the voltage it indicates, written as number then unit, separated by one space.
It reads 90 V
